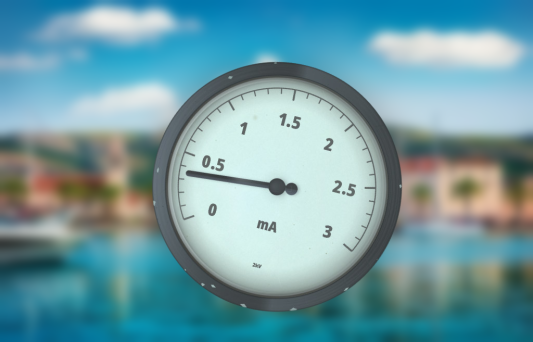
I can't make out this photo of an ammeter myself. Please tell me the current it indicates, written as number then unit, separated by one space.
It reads 0.35 mA
